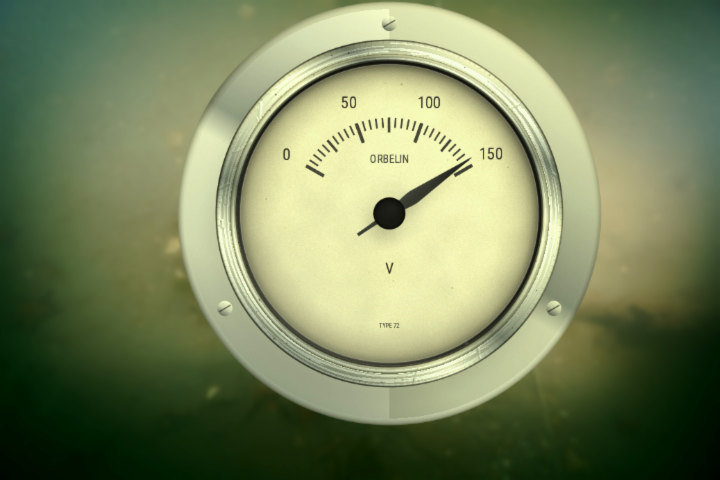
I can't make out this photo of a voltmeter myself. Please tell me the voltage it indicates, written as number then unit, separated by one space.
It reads 145 V
